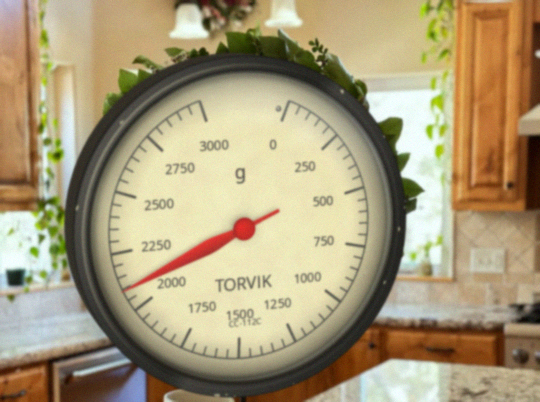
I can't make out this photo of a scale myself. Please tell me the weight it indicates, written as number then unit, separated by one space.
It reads 2100 g
